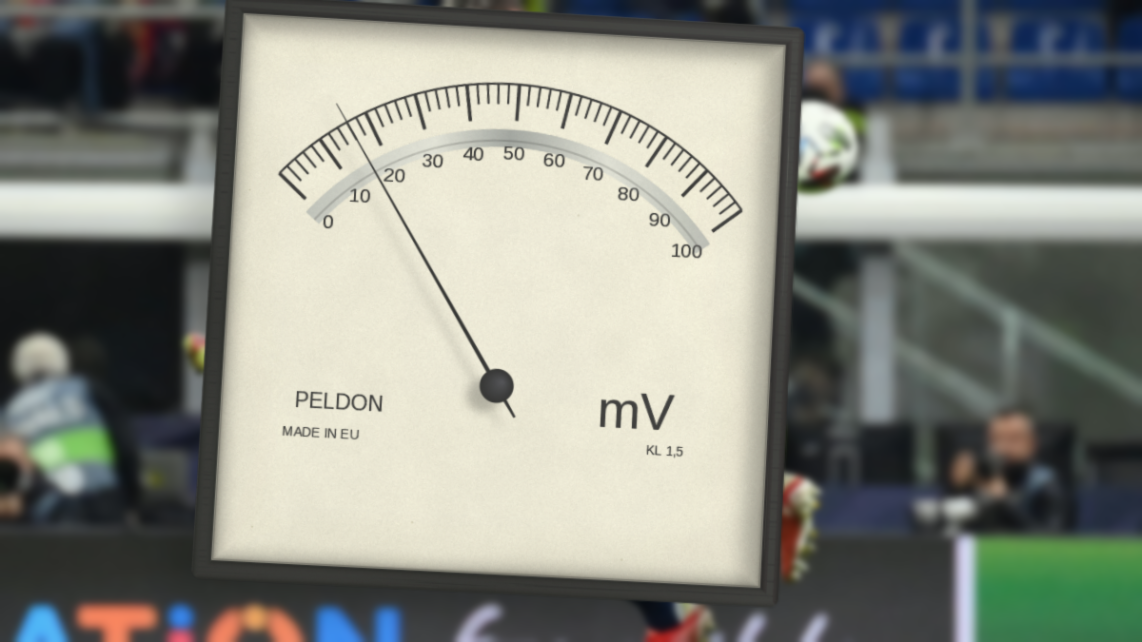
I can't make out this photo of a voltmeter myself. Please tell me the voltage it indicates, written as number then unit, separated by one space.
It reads 16 mV
